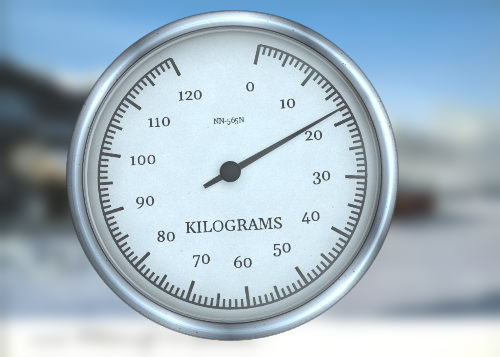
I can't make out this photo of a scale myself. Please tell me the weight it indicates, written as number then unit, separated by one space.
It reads 18 kg
